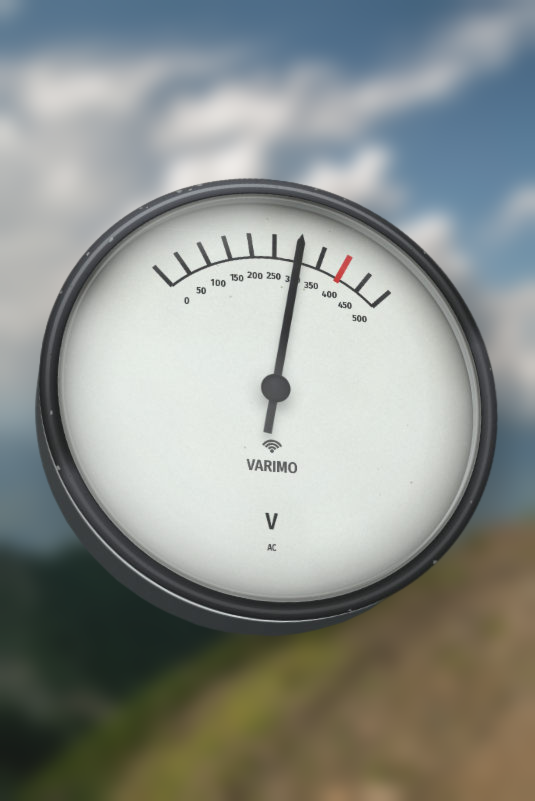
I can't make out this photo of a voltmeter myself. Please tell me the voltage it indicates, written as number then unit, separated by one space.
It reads 300 V
